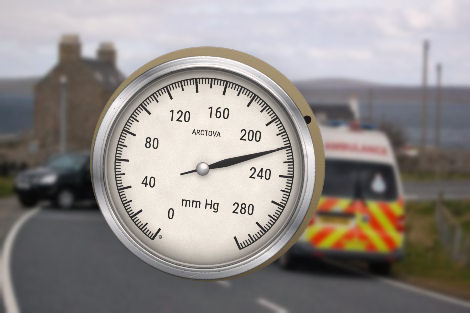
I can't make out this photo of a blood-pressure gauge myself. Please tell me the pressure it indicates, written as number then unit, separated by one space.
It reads 220 mmHg
